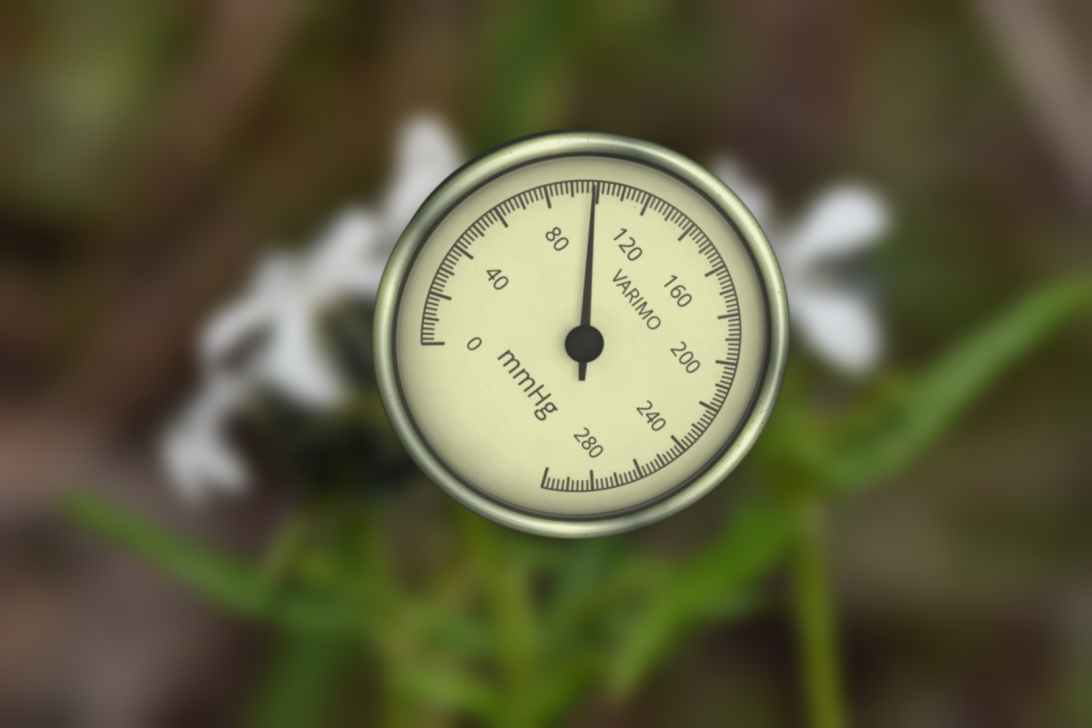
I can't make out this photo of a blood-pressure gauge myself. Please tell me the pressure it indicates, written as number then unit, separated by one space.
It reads 98 mmHg
